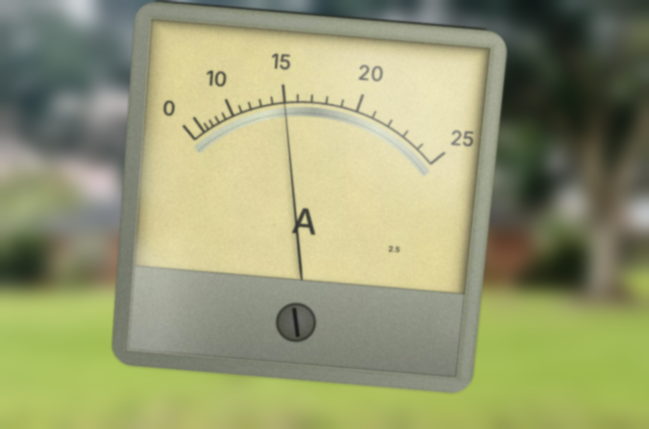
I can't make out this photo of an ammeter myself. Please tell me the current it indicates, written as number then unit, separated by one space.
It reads 15 A
